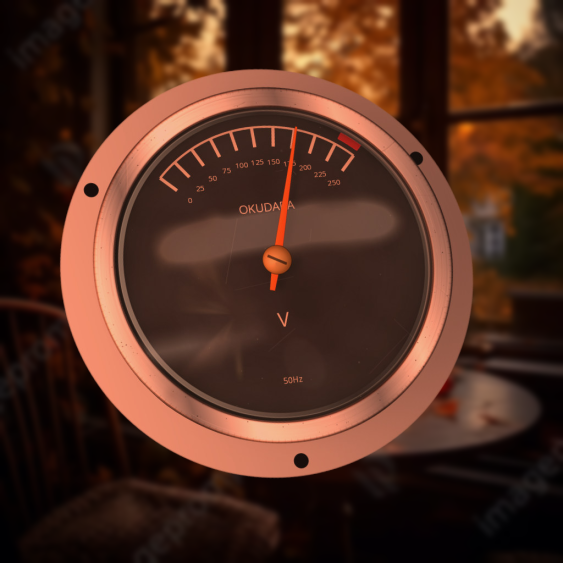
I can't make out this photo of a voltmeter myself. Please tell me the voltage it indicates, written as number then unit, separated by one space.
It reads 175 V
